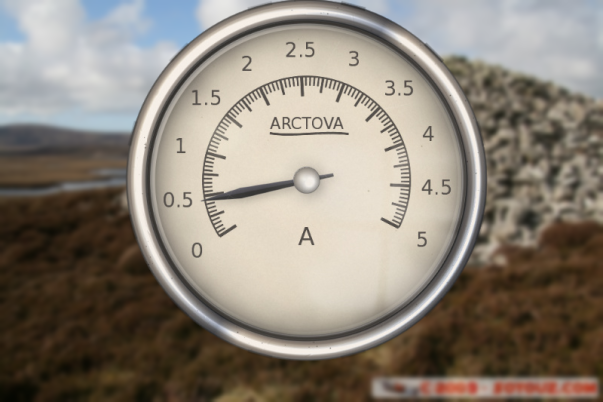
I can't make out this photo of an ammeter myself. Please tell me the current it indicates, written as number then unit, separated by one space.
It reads 0.45 A
